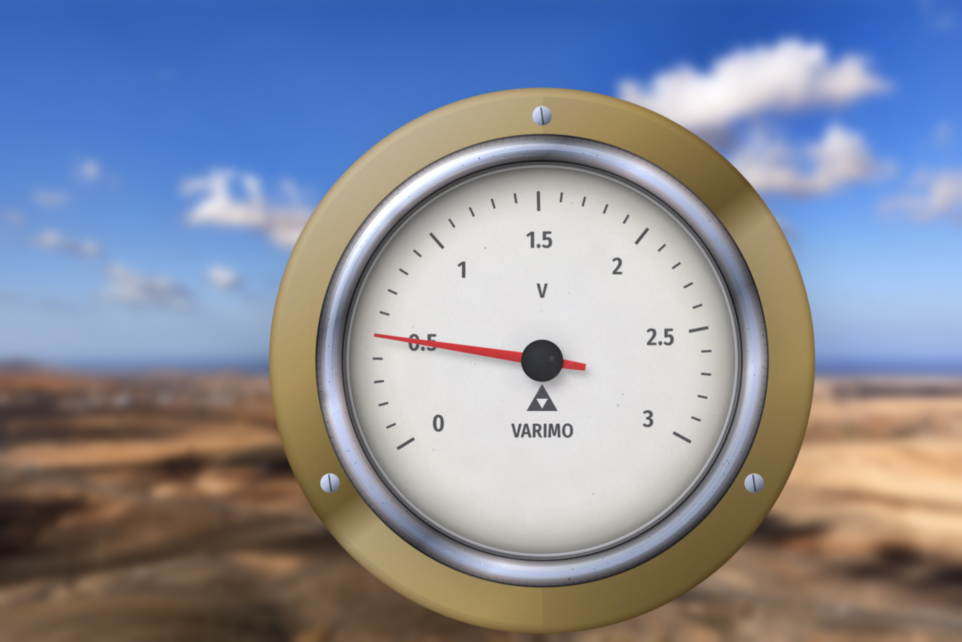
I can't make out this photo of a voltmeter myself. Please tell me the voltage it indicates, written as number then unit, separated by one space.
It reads 0.5 V
